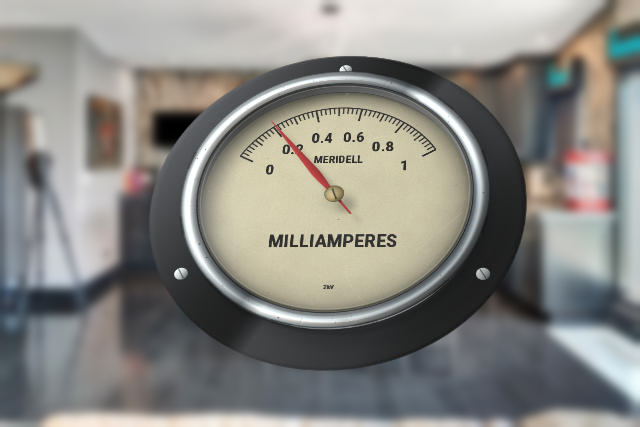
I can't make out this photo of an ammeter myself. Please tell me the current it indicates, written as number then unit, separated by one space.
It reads 0.2 mA
